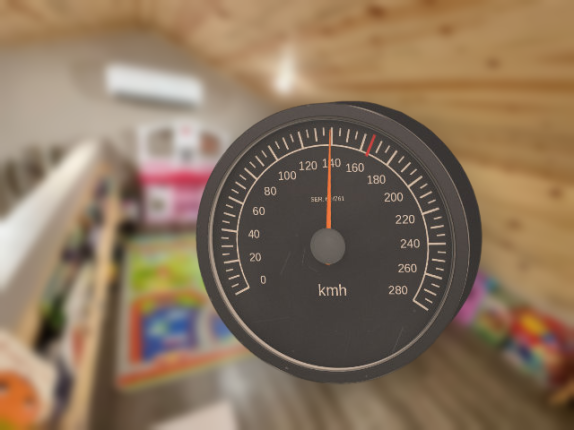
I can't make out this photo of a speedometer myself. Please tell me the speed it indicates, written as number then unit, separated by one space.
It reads 140 km/h
